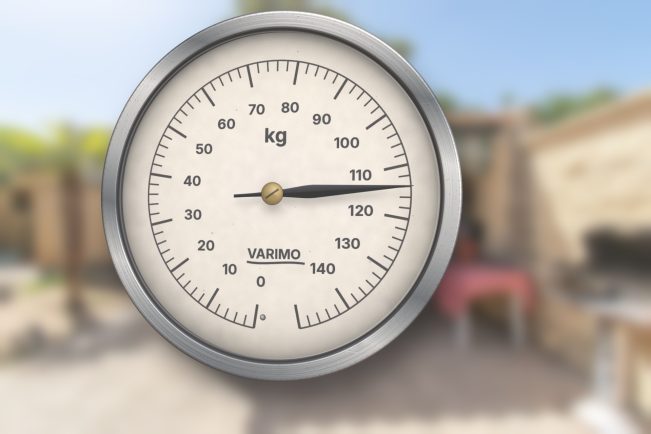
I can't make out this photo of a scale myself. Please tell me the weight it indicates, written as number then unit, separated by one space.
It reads 114 kg
